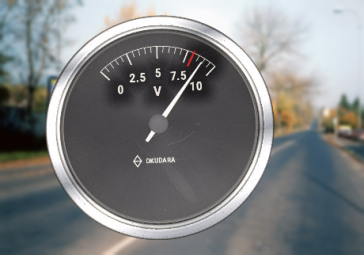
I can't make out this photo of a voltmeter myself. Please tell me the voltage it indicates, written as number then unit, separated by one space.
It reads 9 V
